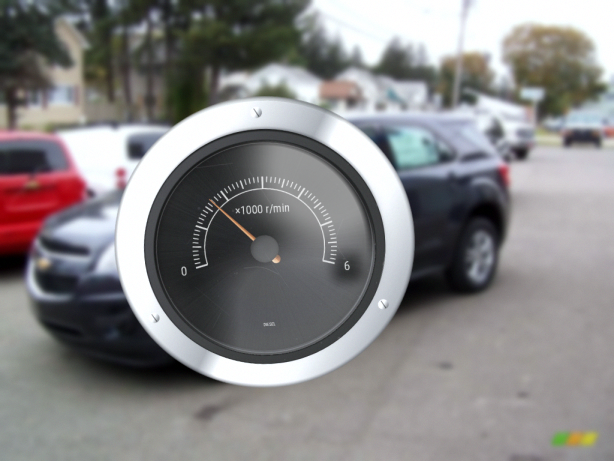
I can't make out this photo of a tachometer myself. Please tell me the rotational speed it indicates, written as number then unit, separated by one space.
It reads 1700 rpm
